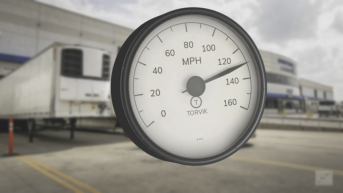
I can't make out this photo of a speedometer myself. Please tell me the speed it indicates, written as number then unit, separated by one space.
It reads 130 mph
